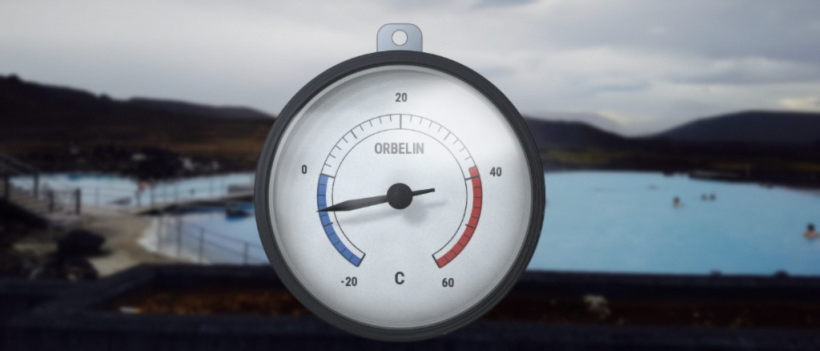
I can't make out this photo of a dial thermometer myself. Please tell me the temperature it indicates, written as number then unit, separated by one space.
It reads -7 °C
